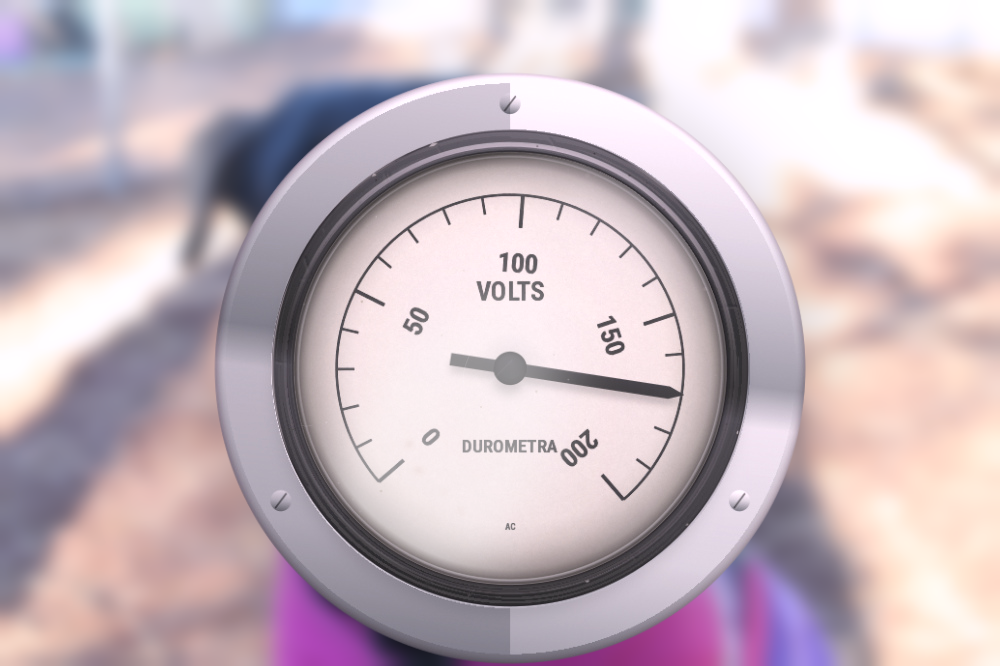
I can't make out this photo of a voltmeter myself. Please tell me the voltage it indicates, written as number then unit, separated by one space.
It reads 170 V
